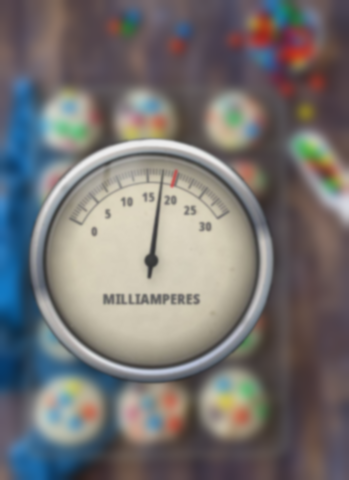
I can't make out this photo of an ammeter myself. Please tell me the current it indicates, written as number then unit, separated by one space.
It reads 17.5 mA
